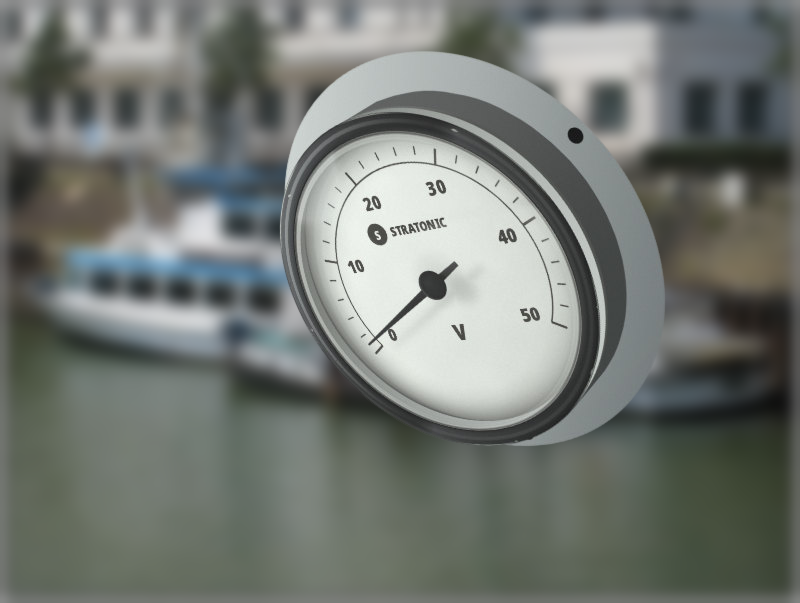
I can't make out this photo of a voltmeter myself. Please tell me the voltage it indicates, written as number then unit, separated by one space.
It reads 1 V
